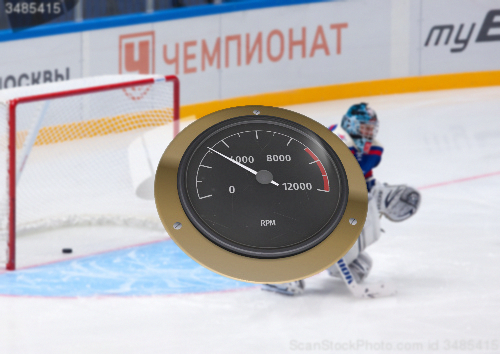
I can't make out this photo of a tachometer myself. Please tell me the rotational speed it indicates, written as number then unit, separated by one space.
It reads 3000 rpm
